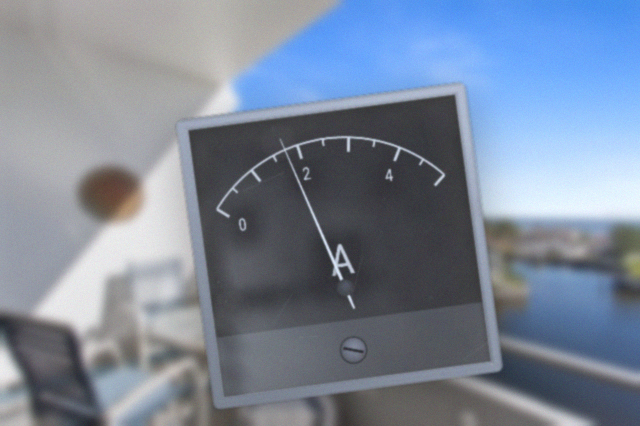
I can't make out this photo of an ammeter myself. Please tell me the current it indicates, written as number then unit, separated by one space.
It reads 1.75 A
